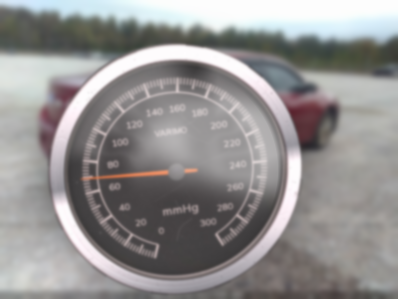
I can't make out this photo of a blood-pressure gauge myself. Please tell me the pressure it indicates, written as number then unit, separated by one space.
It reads 70 mmHg
